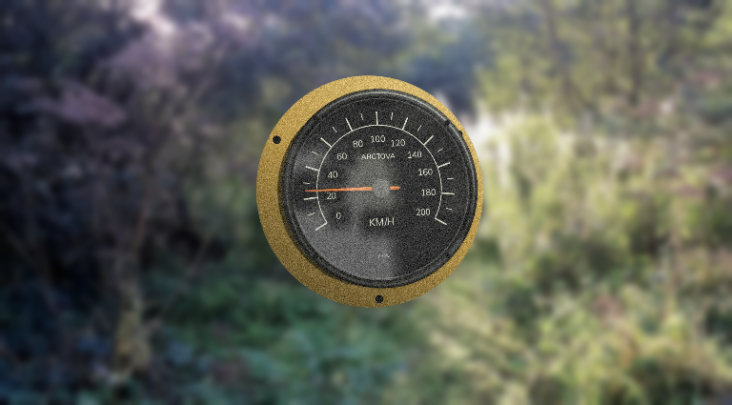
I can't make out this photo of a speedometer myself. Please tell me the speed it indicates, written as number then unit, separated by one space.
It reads 25 km/h
